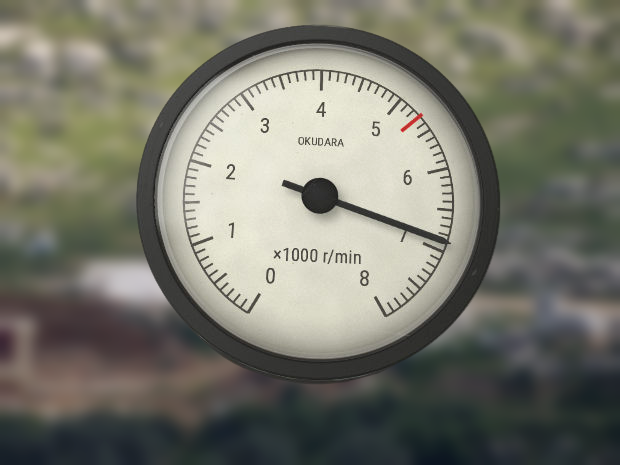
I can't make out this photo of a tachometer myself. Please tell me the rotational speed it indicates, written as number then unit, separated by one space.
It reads 6900 rpm
